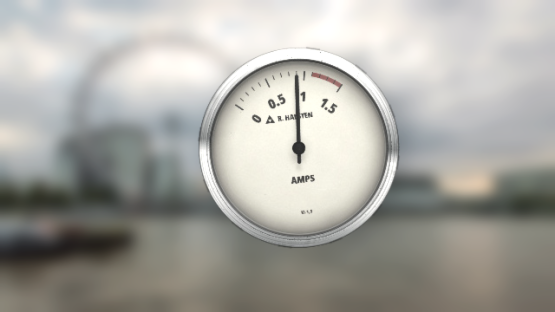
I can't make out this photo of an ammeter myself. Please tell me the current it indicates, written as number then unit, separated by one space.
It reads 0.9 A
